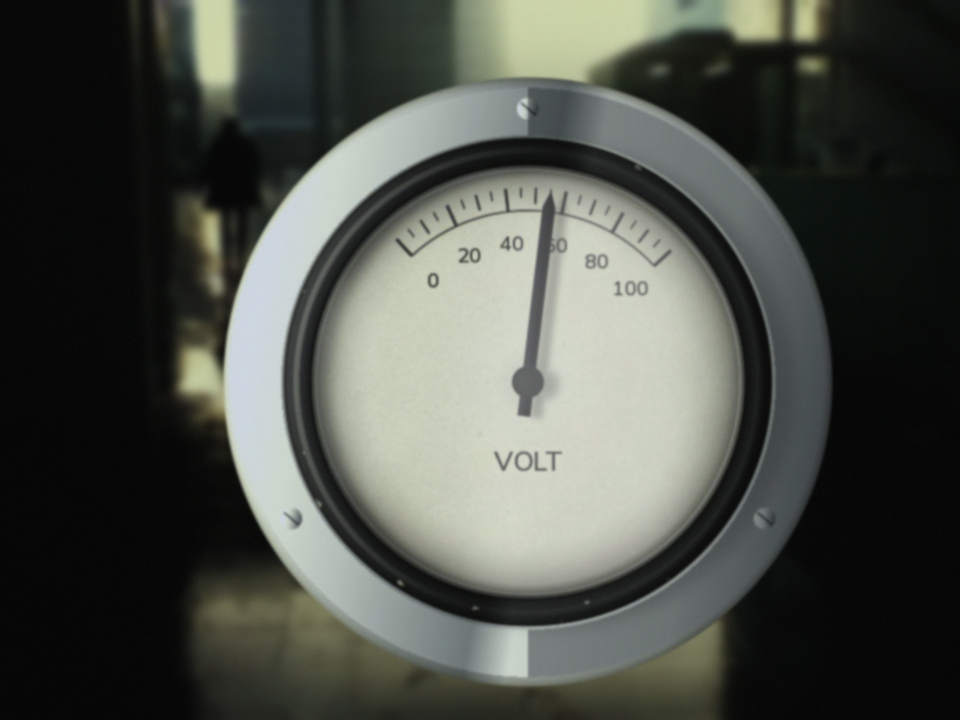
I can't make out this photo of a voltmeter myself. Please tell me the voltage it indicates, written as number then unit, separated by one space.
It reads 55 V
